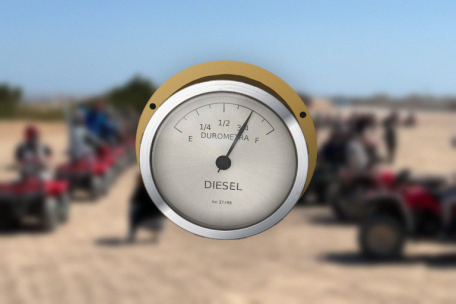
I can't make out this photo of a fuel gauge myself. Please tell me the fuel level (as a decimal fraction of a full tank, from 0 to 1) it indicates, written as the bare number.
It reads 0.75
